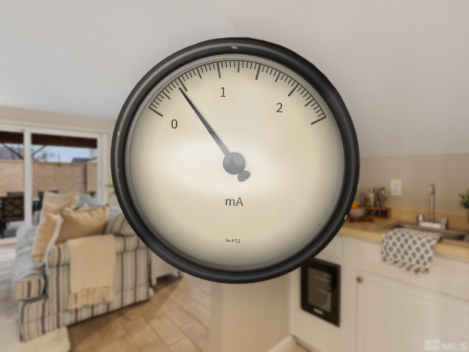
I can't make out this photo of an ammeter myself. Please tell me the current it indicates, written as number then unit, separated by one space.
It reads 0.45 mA
